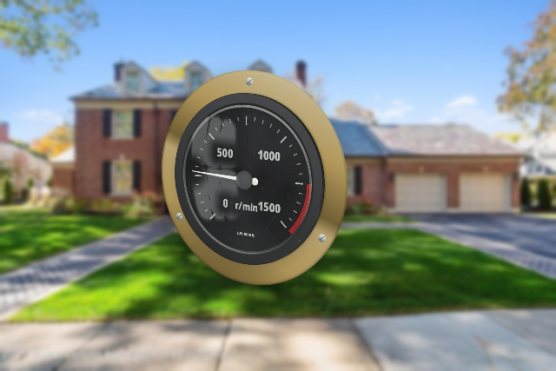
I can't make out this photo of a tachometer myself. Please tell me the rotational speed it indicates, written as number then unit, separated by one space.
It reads 275 rpm
